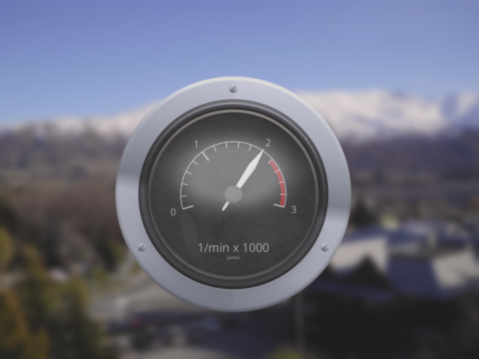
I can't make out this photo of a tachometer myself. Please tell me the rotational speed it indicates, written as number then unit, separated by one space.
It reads 2000 rpm
